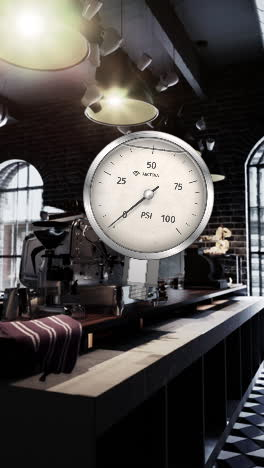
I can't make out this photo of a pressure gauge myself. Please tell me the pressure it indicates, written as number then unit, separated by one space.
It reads 0 psi
